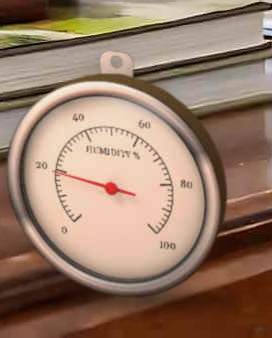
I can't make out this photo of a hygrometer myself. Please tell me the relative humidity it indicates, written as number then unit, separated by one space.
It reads 20 %
